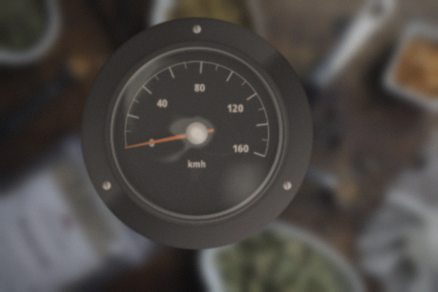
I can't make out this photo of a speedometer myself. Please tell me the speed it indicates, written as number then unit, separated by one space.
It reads 0 km/h
